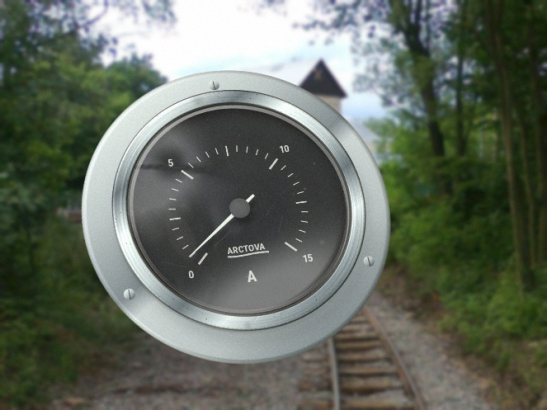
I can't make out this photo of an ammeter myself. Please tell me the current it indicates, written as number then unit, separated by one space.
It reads 0.5 A
